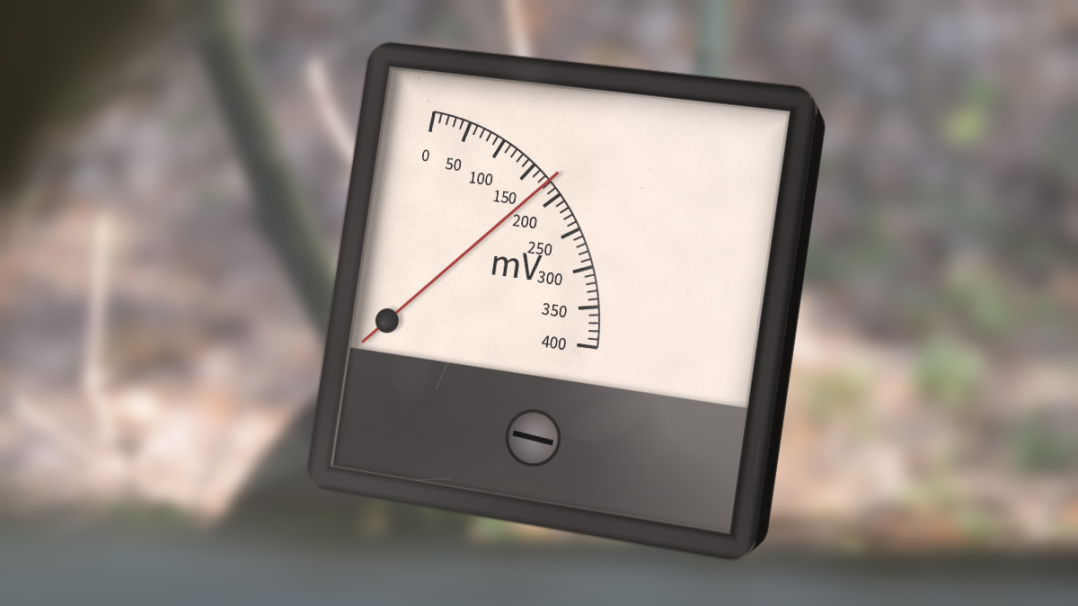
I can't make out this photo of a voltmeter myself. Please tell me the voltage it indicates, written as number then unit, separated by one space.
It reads 180 mV
